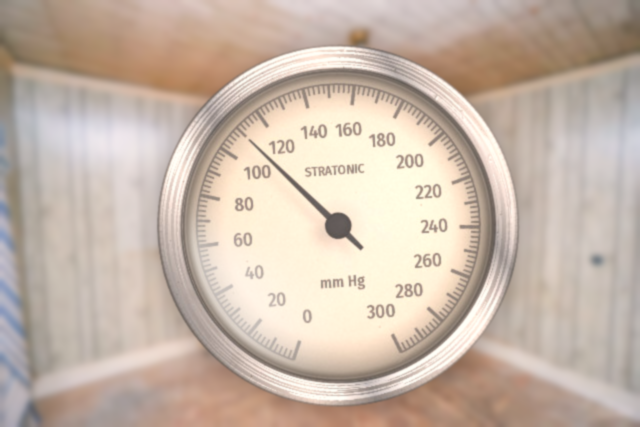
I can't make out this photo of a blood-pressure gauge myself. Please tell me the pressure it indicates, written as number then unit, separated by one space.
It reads 110 mmHg
